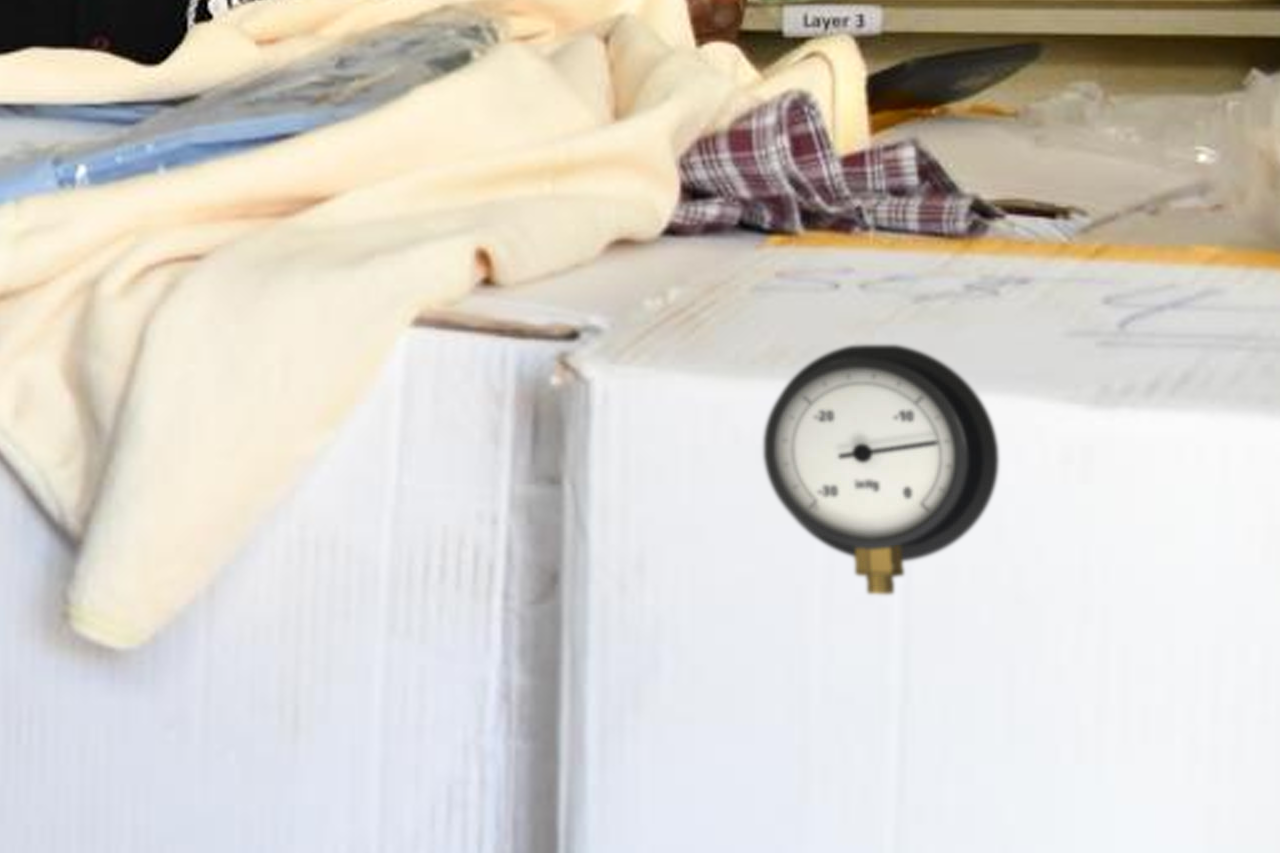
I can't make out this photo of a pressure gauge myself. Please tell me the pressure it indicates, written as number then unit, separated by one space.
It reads -6 inHg
